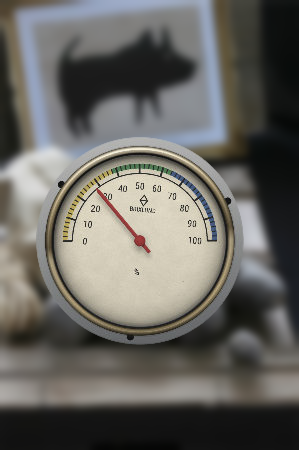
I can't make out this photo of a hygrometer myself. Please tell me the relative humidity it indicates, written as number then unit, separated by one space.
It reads 28 %
